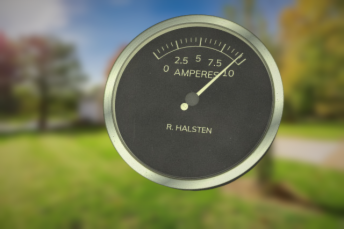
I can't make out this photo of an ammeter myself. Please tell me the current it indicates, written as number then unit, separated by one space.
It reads 9.5 A
